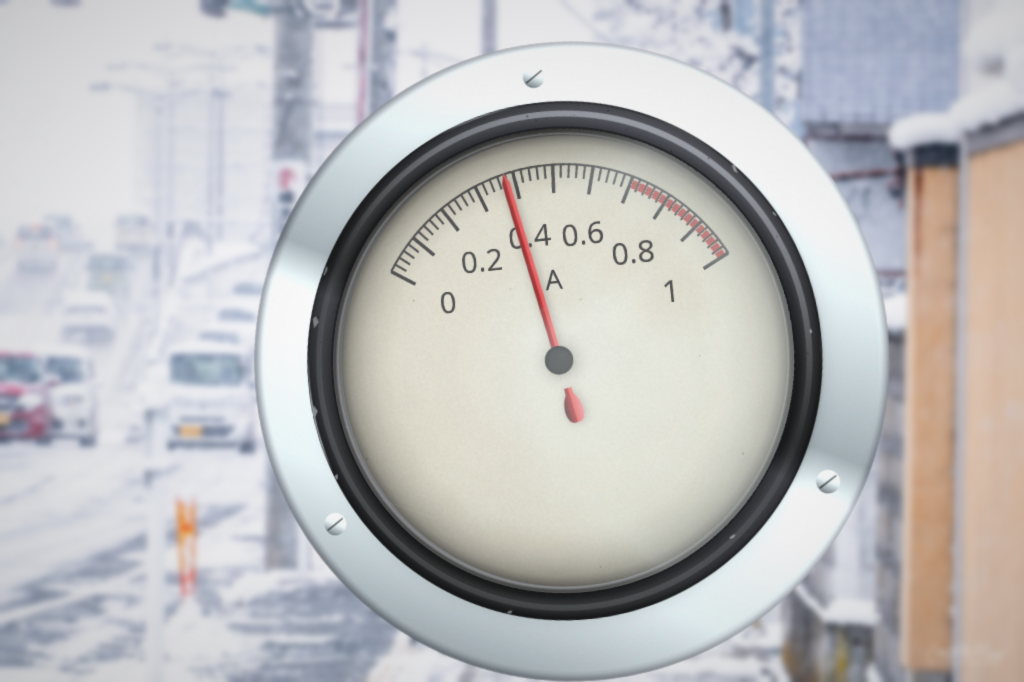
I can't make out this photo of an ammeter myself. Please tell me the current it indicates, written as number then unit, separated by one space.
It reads 0.38 A
